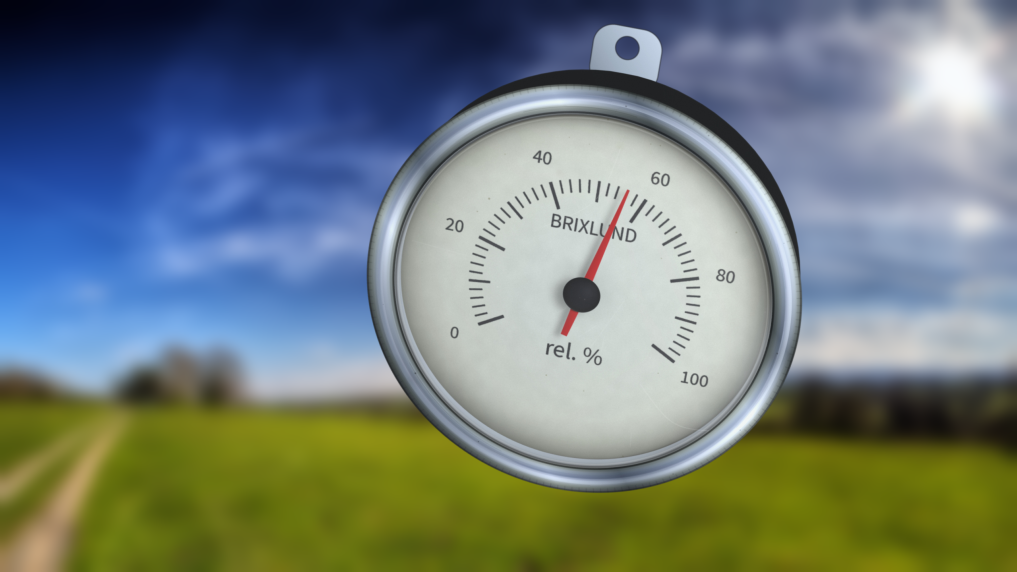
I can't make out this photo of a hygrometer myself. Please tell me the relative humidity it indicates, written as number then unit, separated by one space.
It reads 56 %
